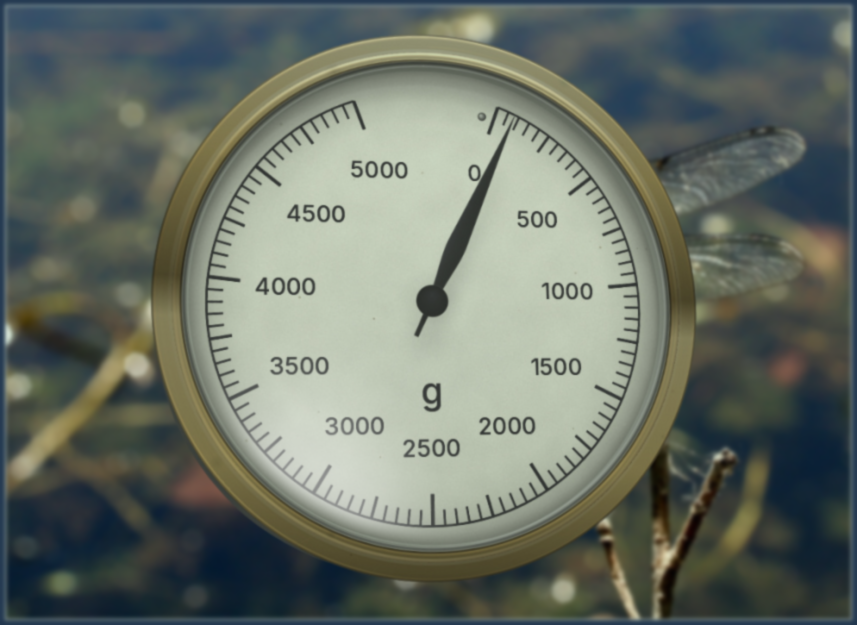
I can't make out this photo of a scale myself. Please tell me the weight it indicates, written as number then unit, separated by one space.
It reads 75 g
